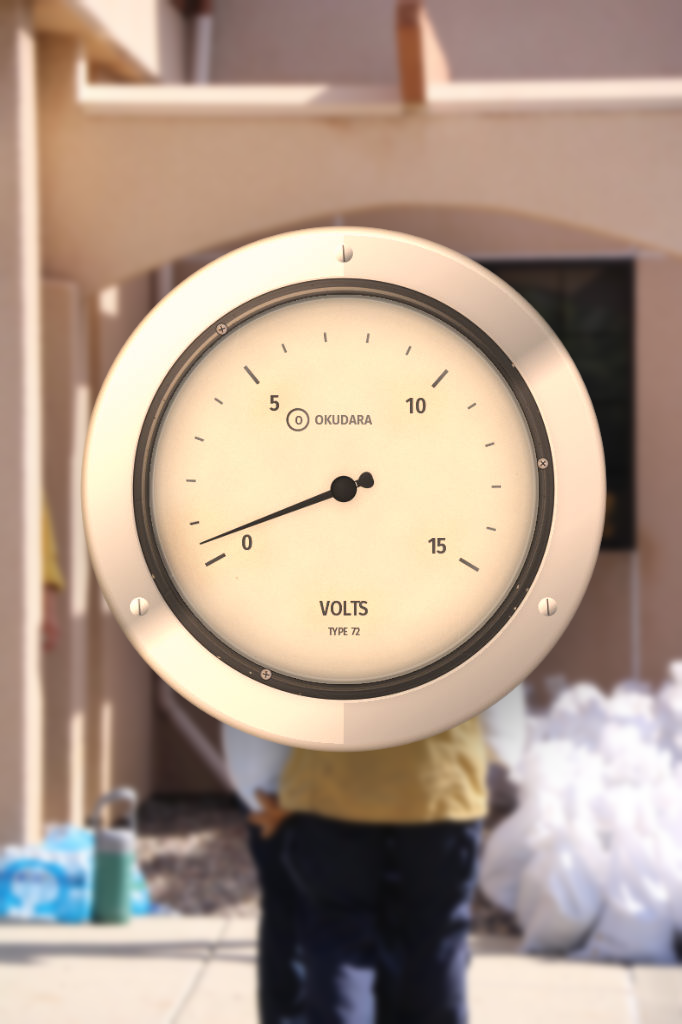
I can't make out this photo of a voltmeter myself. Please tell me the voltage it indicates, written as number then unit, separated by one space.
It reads 0.5 V
